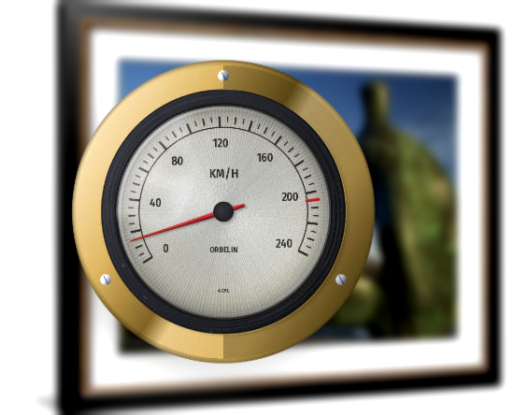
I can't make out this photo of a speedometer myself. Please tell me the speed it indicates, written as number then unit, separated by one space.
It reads 15 km/h
